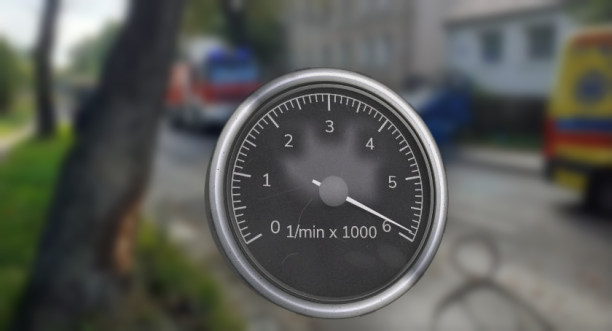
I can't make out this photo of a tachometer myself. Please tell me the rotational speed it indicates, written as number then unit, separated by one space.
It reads 5900 rpm
